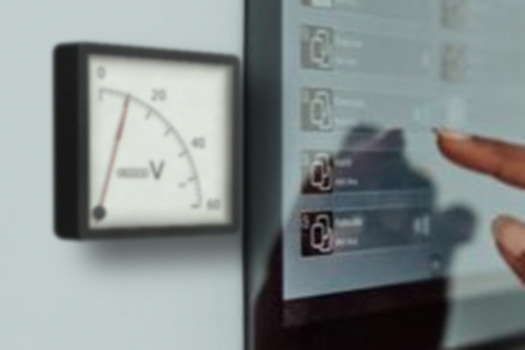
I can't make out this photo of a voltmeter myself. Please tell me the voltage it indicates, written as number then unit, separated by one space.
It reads 10 V
